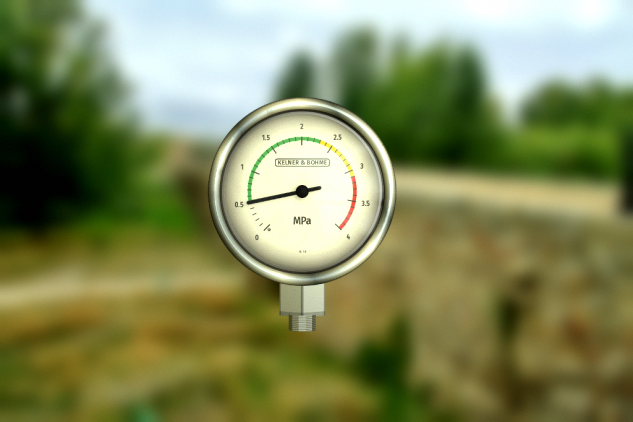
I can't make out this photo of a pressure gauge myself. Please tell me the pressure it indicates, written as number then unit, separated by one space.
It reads 0.5 MPa
